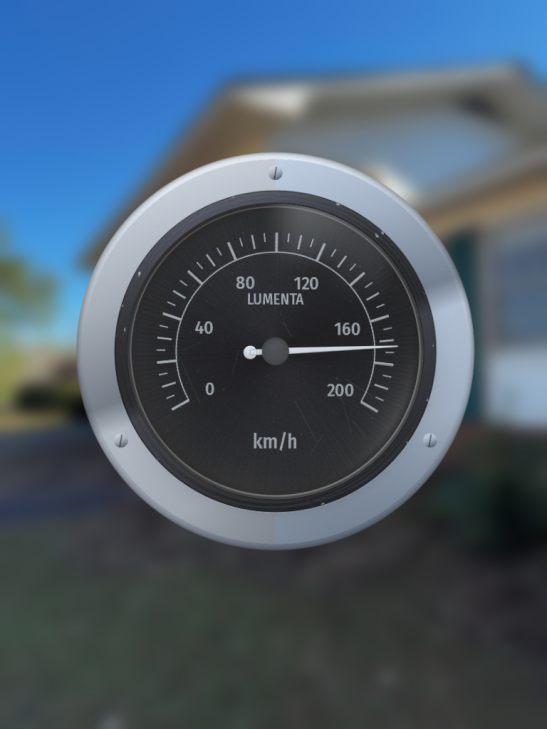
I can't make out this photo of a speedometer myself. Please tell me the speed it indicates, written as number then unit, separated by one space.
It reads 172.5 km/h
